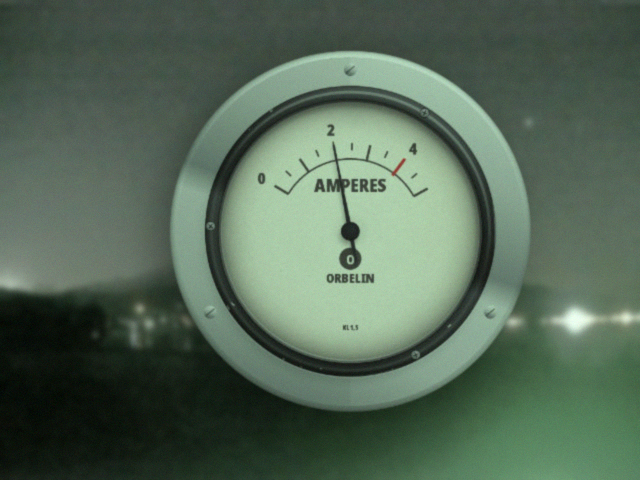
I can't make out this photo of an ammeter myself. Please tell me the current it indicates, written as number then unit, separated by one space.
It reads 2 A
